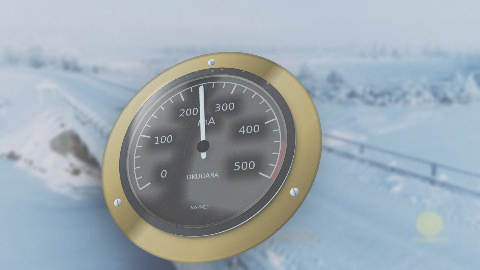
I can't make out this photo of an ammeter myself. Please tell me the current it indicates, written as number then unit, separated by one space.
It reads 240 mA
